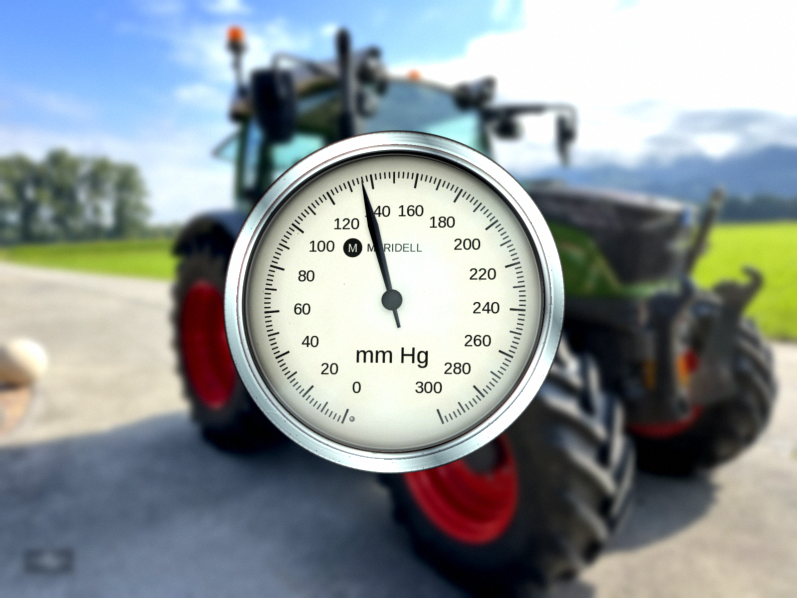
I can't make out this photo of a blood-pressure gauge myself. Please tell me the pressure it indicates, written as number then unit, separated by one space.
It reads 136 mmHg
